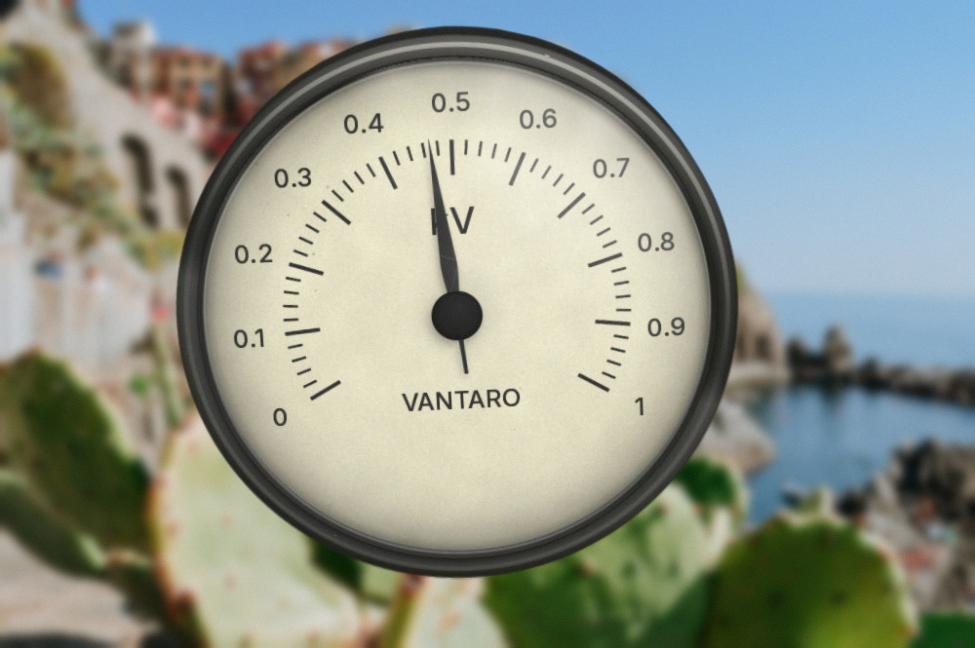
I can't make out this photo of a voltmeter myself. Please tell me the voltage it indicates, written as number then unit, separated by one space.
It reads 0.47 kV
